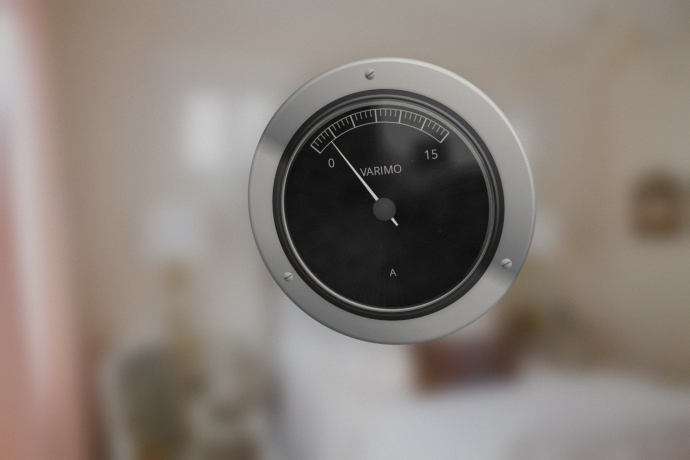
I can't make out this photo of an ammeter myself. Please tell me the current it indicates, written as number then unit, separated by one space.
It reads 2 A
